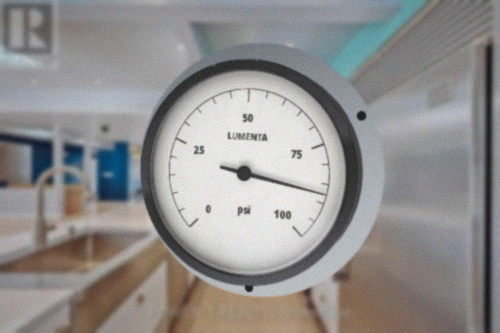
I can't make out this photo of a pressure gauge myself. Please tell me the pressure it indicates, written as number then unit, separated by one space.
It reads 87.5 psi
